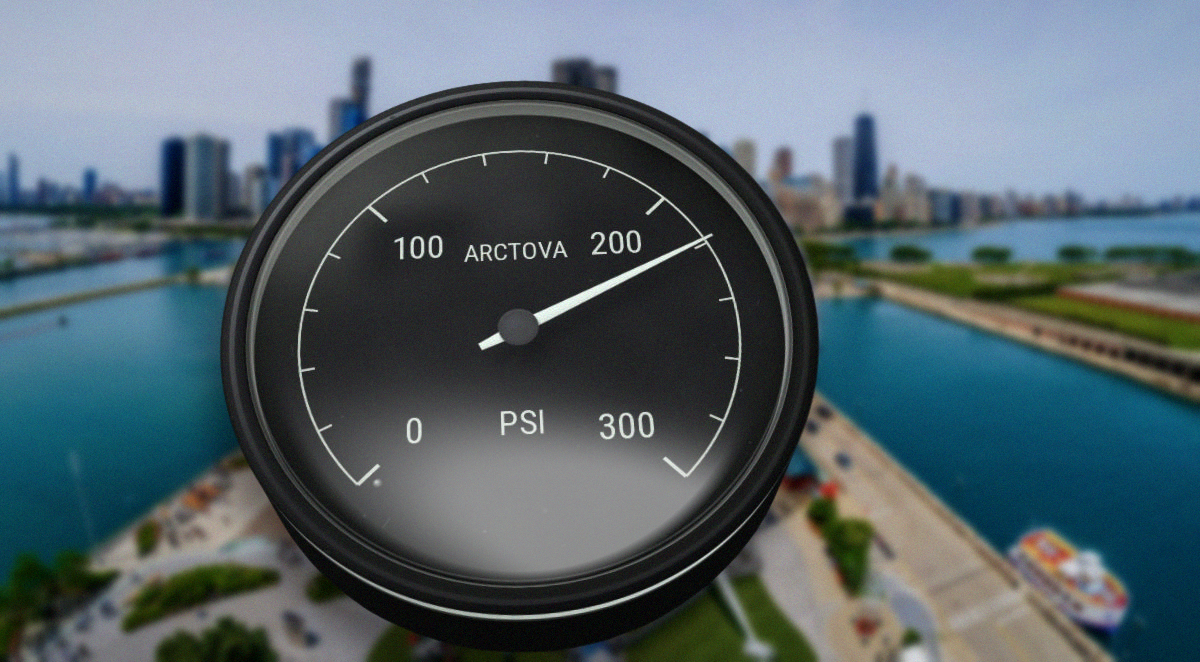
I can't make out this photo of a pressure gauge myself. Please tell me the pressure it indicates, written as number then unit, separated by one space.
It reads 220 psi
